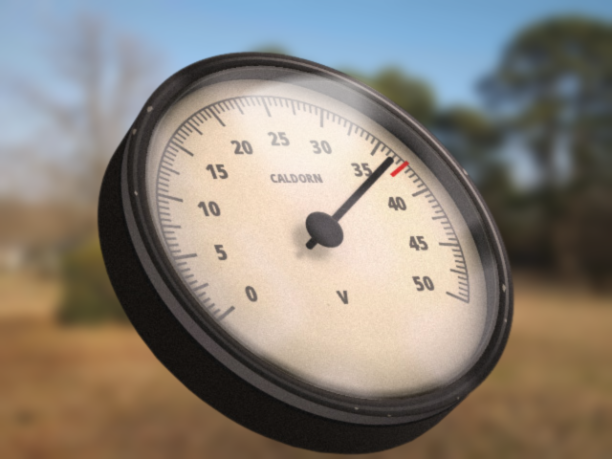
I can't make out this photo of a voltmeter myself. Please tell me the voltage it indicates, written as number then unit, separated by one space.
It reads 36.5 V
